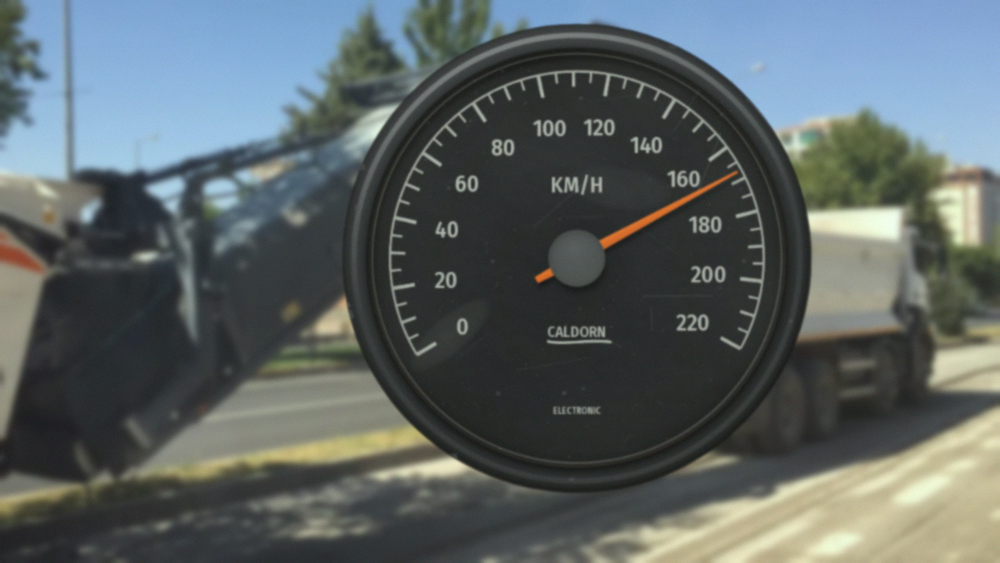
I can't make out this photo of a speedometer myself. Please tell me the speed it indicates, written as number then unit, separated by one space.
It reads 167.5 km/h
